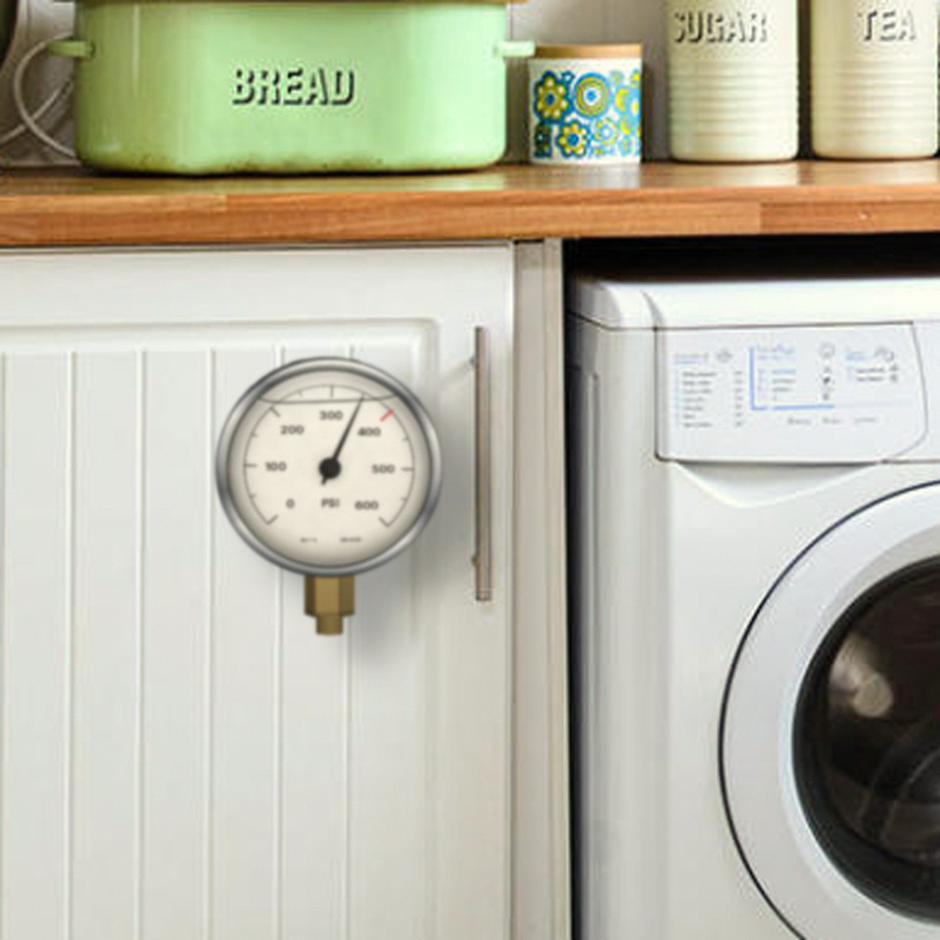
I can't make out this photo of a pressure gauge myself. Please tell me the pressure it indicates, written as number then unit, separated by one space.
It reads 350 psi
